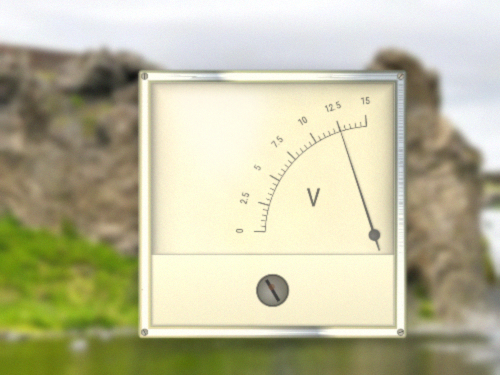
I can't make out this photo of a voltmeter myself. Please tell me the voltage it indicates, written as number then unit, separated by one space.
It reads 12.5 V
